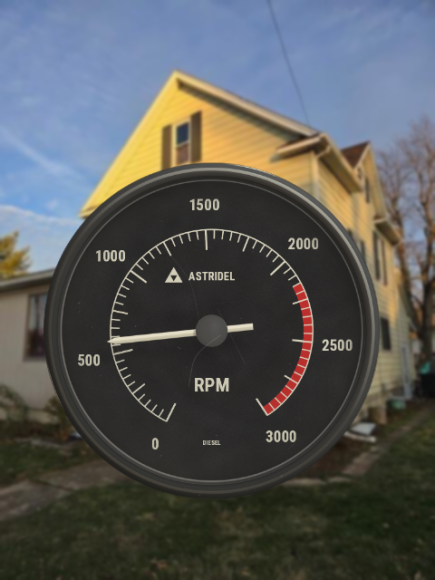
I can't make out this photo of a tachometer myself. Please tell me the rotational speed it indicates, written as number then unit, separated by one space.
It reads 575 rpm
